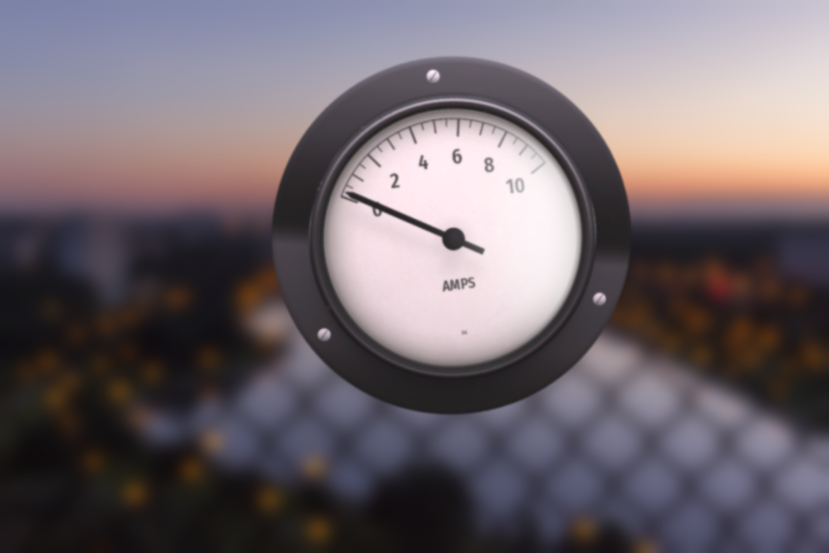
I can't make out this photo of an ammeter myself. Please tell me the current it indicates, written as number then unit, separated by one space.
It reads 0.25 A
